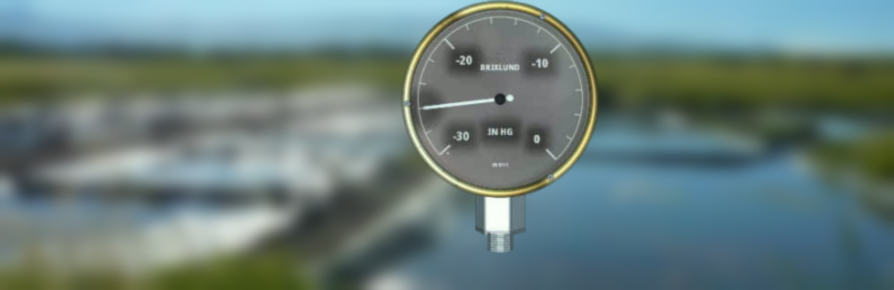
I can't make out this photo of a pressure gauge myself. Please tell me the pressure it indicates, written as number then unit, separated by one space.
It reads -26 inHg
